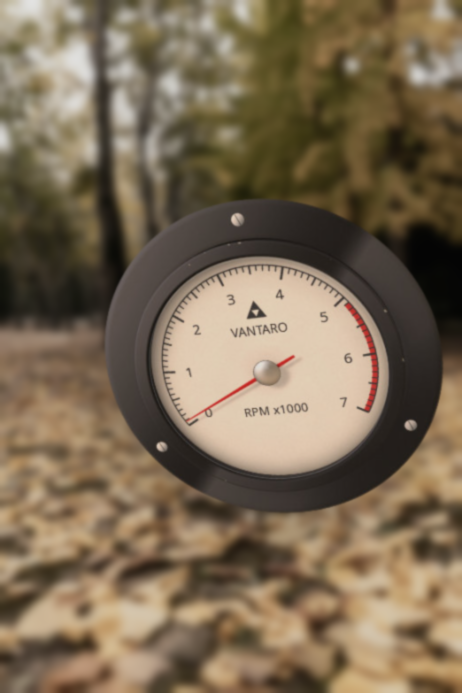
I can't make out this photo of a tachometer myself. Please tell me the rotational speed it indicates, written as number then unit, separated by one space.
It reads 100 rpm
